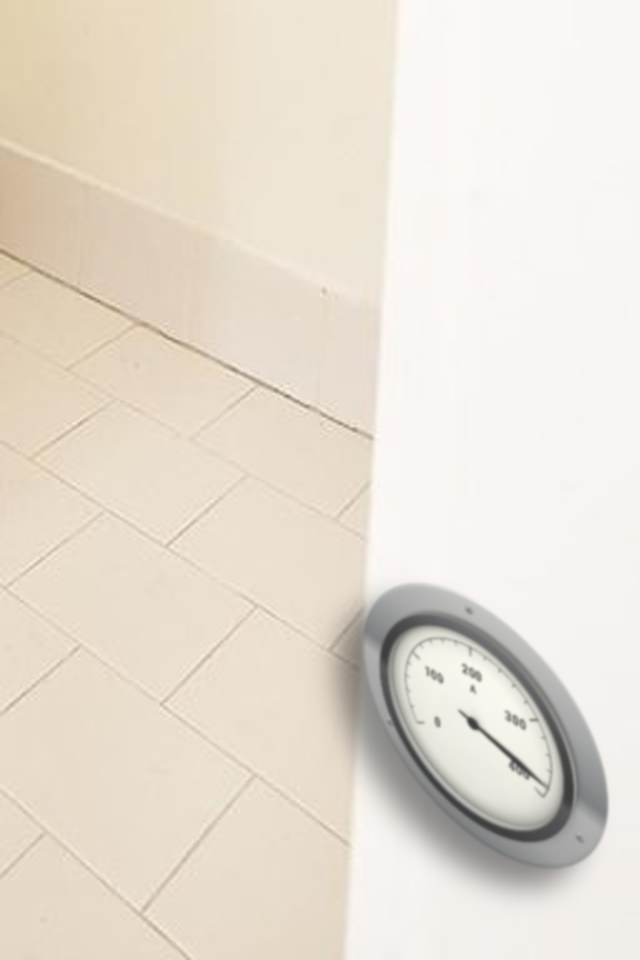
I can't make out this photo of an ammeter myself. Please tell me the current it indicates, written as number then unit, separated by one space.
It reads 380 A
